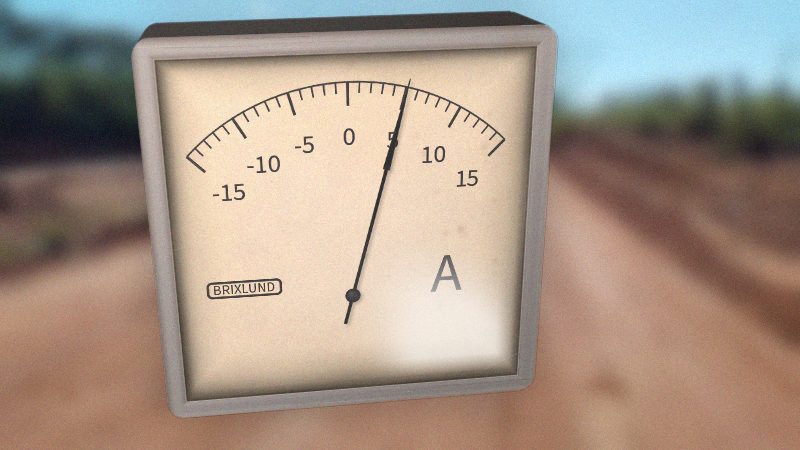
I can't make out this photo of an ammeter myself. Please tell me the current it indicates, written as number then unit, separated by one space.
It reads 5 A
